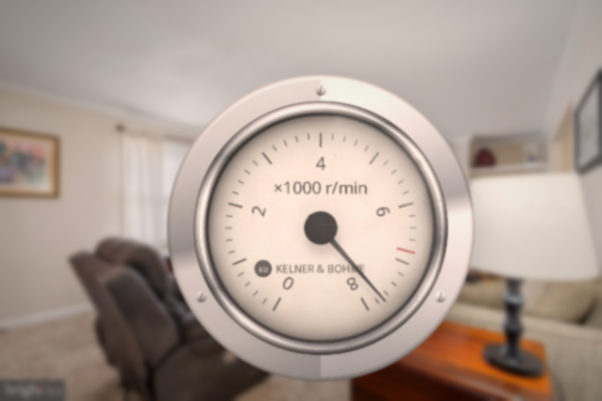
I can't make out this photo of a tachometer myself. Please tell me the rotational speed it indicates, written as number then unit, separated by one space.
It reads 7700 rpm
